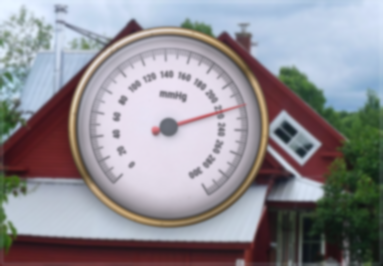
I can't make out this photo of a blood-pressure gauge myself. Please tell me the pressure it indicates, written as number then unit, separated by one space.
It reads 220 mmHg
